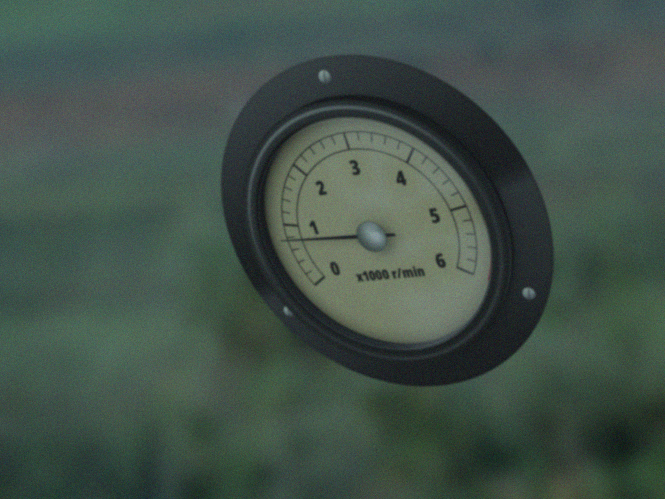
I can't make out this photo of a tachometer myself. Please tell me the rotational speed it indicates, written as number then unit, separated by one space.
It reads 800 rpm
